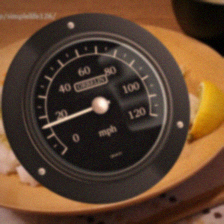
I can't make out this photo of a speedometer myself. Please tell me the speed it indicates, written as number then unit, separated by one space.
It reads 15 mph
